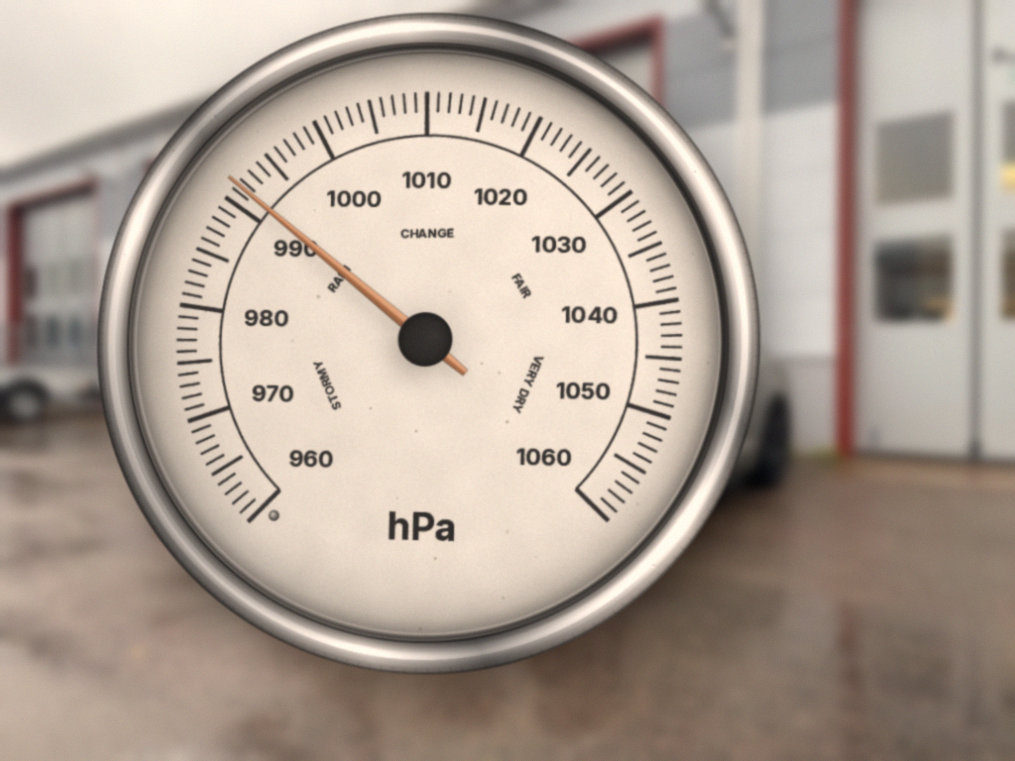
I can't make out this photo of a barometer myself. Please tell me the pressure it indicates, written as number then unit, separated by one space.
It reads 991.5 hPa
